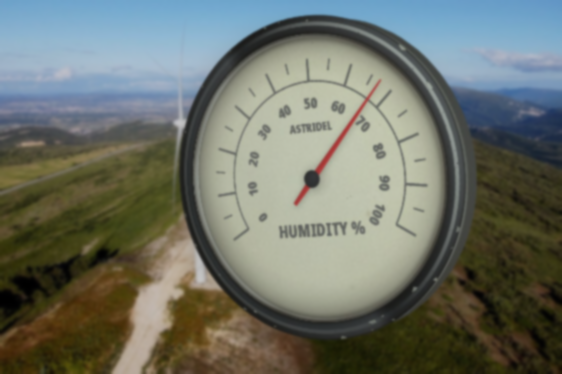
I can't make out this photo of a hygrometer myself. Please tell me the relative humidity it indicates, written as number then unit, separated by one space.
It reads 67.5 %
